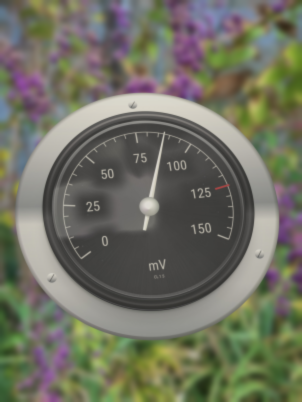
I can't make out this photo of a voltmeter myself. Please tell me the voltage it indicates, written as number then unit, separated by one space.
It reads 87.5 mV
